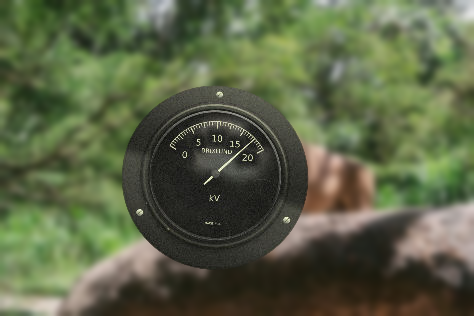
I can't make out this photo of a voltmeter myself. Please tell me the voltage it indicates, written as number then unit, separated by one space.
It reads 17.5 kV
